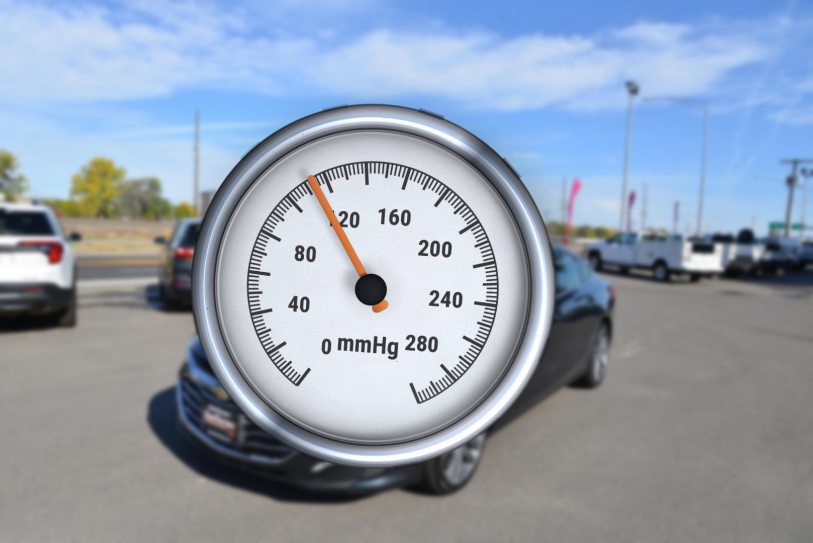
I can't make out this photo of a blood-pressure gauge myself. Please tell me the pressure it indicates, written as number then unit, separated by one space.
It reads 114 mmHg
